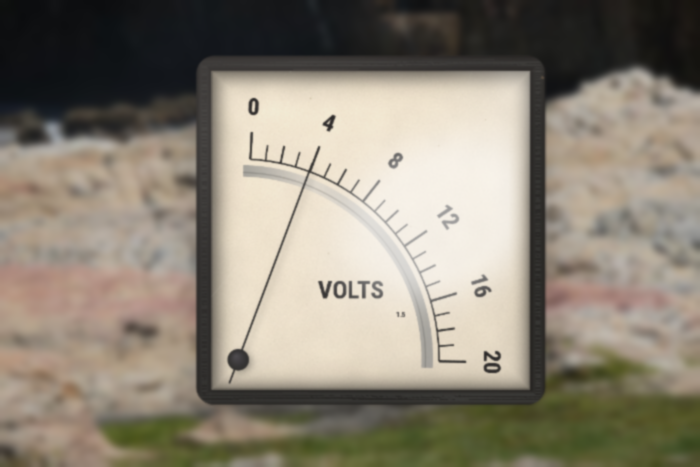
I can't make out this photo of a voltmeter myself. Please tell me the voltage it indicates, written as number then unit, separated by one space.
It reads 4 V
